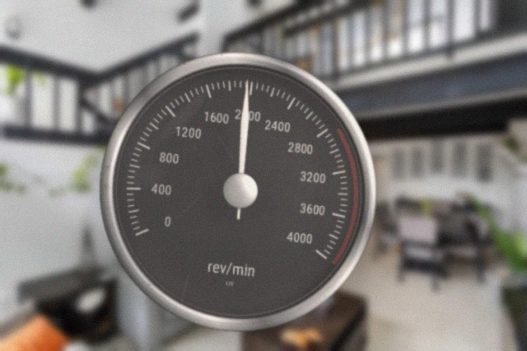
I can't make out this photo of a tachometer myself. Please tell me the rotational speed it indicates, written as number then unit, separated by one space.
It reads 1950 rpm
